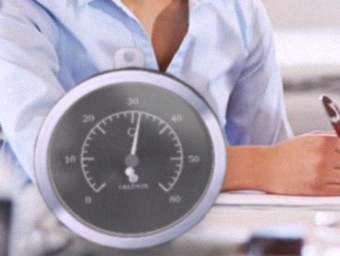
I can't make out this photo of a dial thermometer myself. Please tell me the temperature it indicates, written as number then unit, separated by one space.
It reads 32 °C
